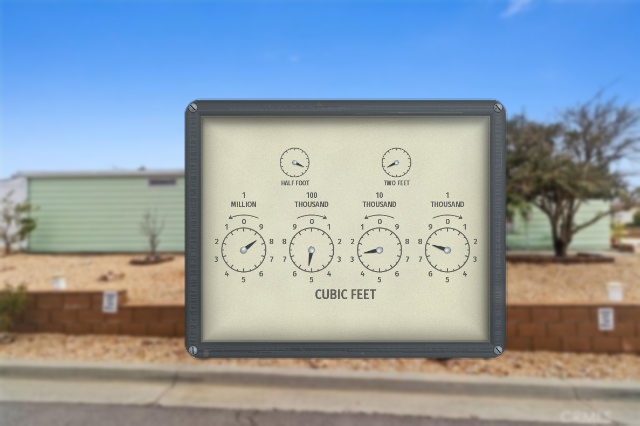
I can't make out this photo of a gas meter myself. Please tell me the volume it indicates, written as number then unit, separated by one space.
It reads 852800 ft³
